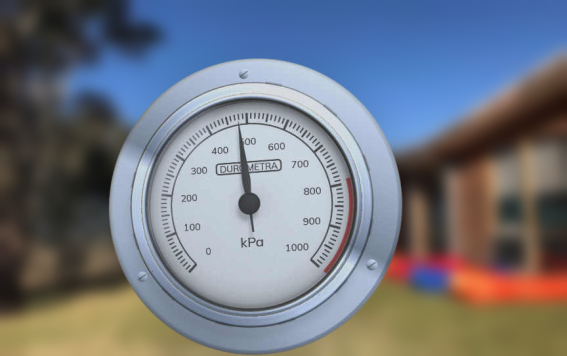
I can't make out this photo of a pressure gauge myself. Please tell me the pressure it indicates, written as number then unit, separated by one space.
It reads 480 kPa
